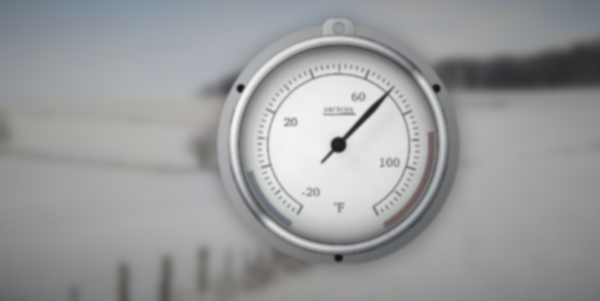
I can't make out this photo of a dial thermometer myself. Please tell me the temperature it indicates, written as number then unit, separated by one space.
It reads 70 °F
